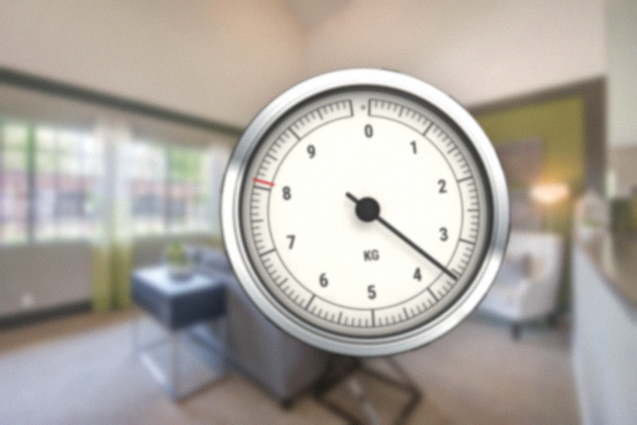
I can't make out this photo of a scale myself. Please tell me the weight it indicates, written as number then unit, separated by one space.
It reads 3.6 kg
